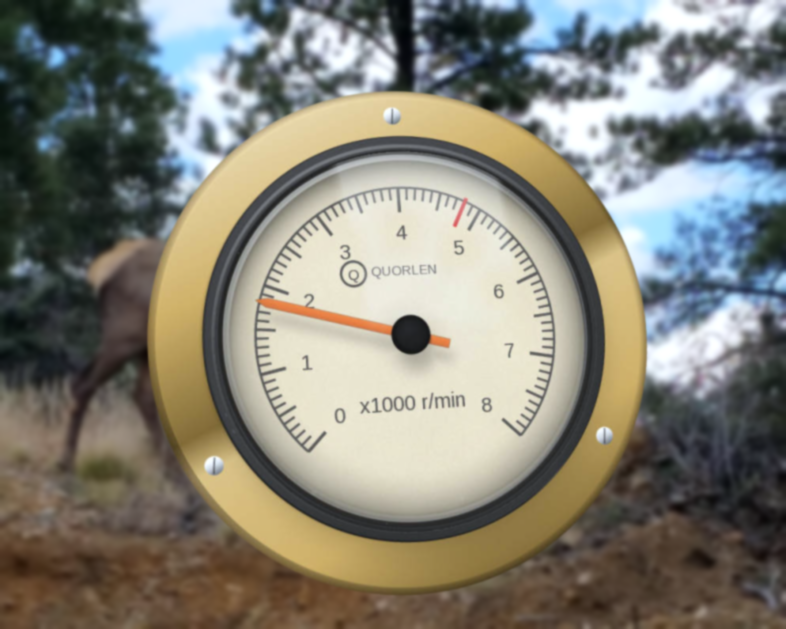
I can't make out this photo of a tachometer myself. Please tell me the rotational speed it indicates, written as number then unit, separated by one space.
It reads 1800 rpm
